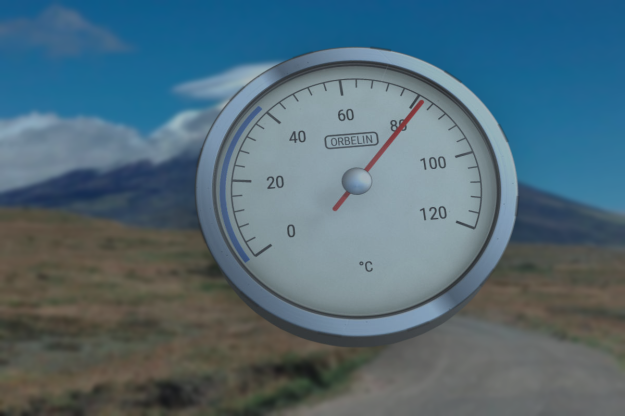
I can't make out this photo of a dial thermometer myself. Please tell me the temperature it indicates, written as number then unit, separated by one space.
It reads 82 °C
